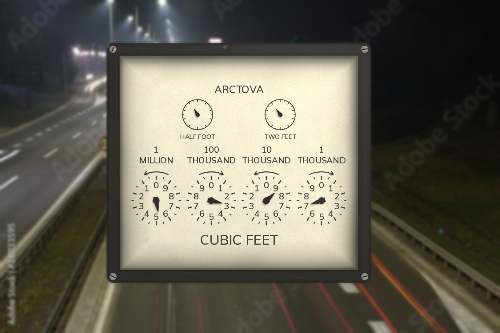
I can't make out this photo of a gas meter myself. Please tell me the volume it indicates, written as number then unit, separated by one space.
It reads 528700 ft³
